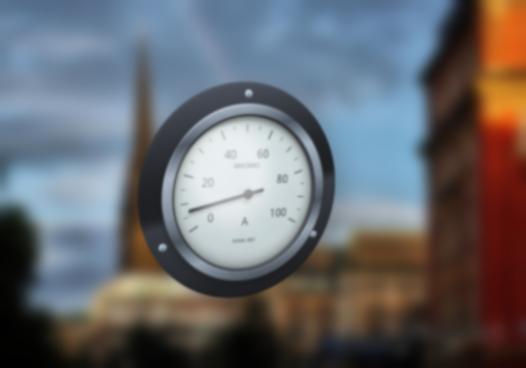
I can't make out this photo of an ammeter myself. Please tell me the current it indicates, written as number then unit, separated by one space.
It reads 7.5 A
